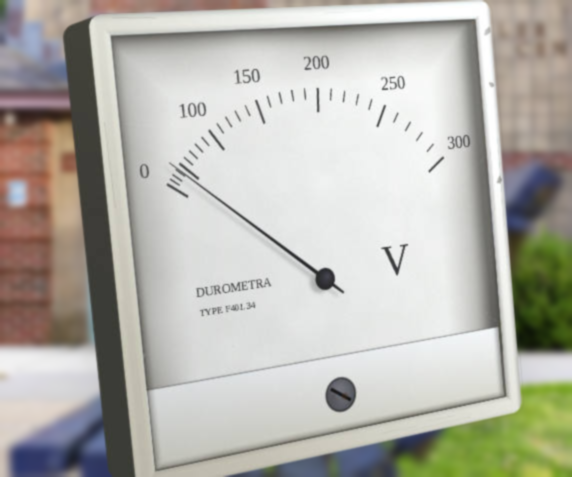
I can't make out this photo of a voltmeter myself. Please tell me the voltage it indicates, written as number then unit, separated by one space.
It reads 40 V
